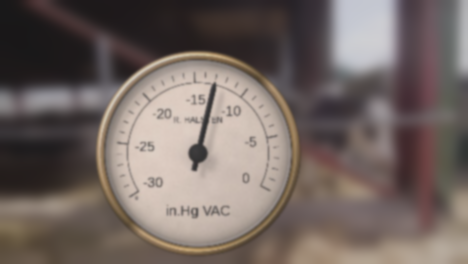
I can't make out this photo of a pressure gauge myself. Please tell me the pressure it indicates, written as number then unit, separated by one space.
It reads -13 inHg
